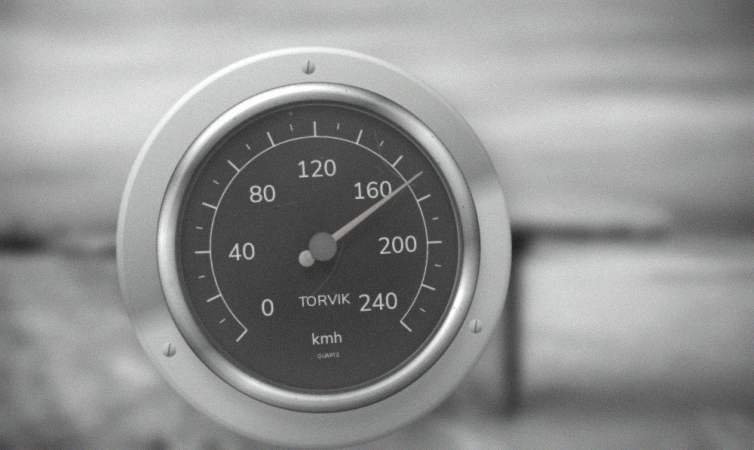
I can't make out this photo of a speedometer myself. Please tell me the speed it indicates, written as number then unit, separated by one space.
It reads 170 km/h
